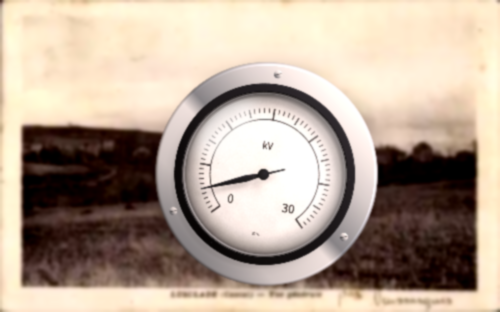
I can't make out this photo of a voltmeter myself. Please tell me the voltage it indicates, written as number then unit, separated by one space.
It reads 2.5 kV
